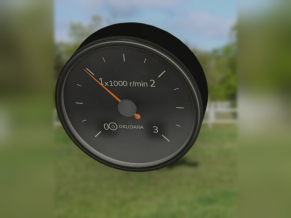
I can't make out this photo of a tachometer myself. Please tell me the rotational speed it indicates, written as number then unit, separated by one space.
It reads 1000 rpm
